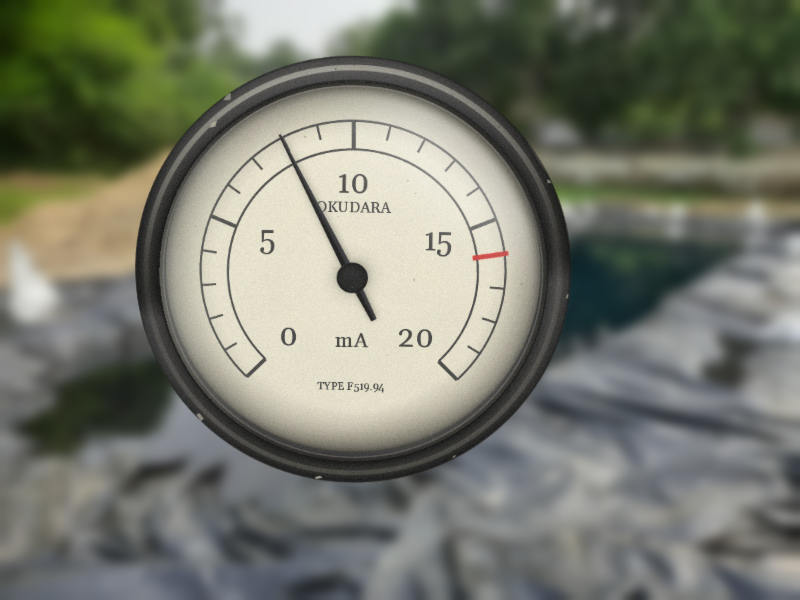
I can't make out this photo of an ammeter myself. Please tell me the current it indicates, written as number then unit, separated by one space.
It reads 8 mA
